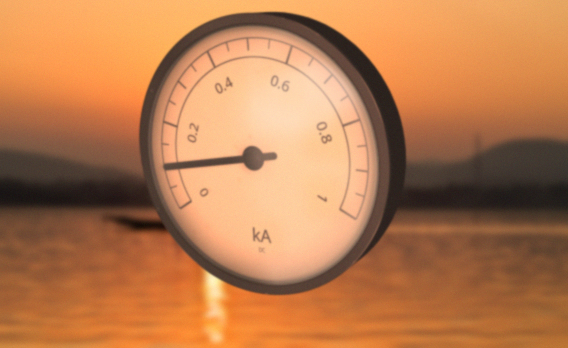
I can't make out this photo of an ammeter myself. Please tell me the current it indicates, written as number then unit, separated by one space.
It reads 0.1 kA
